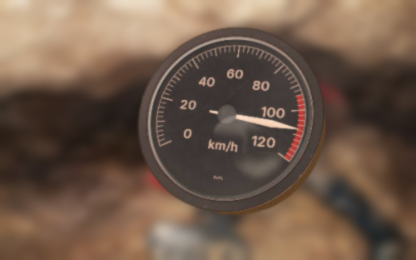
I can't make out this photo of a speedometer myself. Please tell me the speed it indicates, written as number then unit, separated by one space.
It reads 108 km/h
